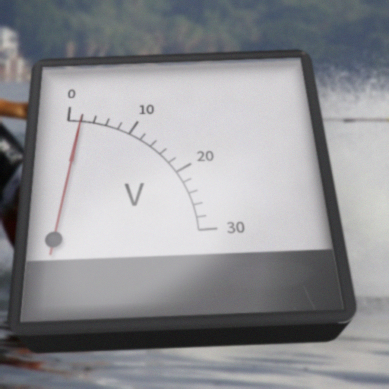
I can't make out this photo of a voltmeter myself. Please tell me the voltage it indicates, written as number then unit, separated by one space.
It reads 2 V
